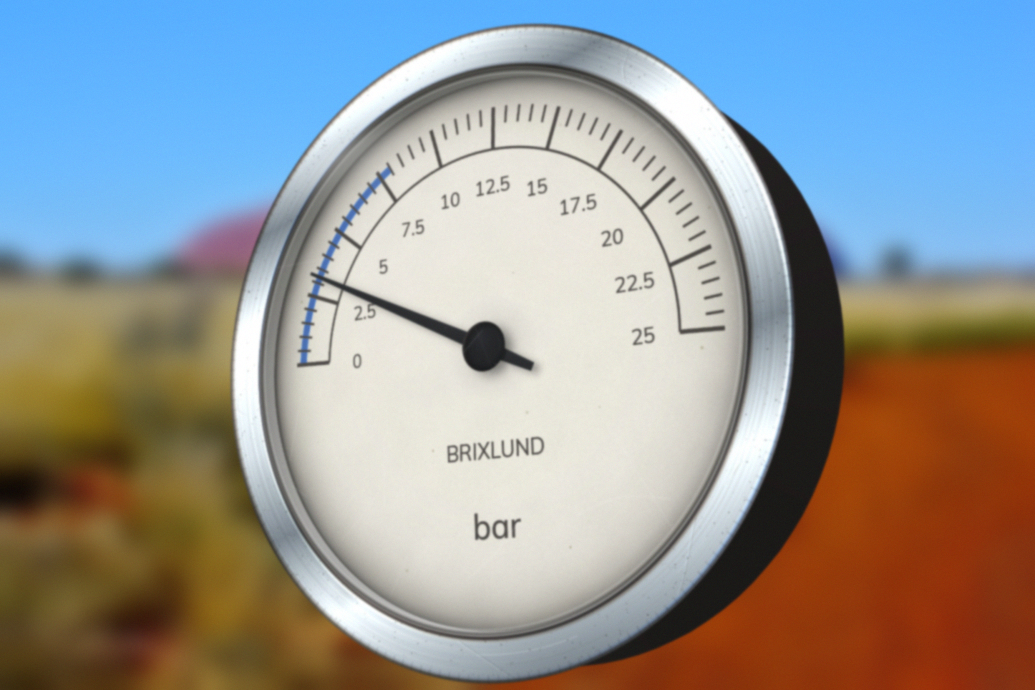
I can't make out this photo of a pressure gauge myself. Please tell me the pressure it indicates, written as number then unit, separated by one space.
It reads 3.25 bar
